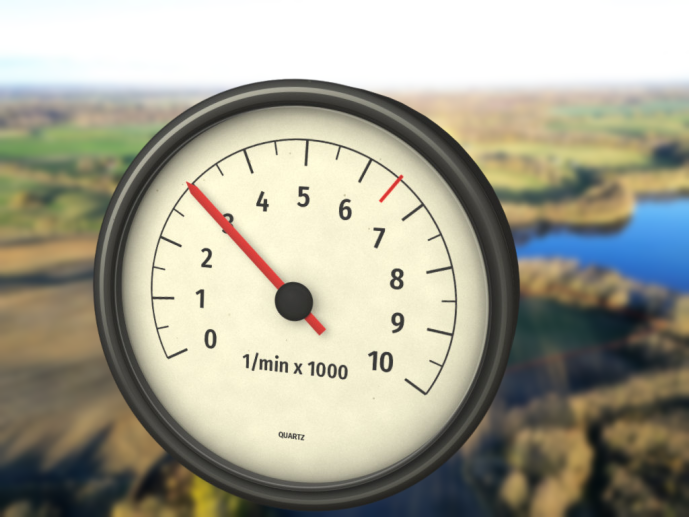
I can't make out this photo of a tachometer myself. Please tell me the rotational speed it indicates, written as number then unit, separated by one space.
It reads 3000 rpm
